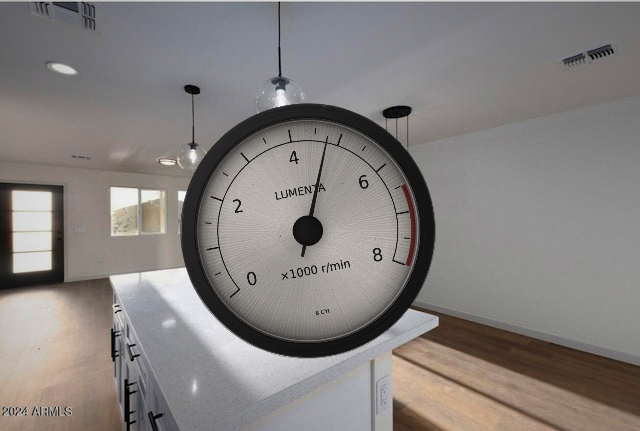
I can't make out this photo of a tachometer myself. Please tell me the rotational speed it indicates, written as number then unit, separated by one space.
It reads 4750 rpm
